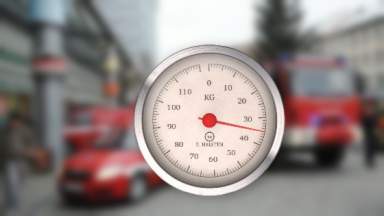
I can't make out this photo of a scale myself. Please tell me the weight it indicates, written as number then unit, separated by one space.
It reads 35 kg
